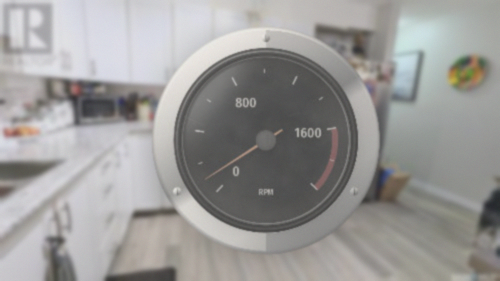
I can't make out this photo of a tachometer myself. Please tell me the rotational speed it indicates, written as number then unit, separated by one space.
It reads 100 rpm
